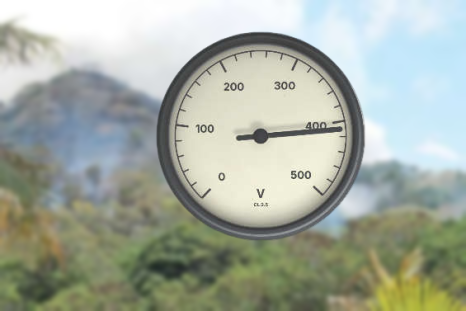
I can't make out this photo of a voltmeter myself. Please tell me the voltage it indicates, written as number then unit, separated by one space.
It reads 410 V
